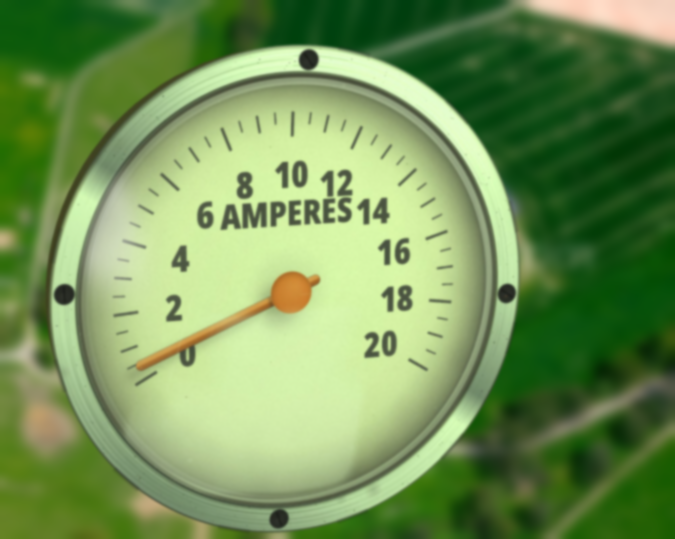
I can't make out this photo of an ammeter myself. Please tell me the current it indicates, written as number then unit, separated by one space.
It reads 0.5 A
